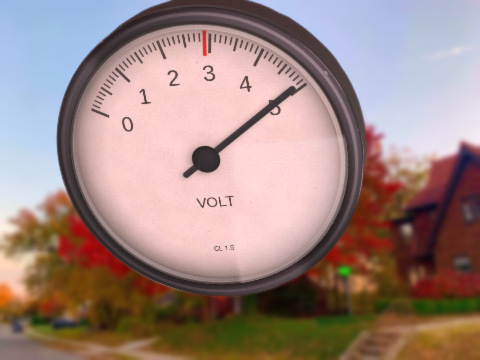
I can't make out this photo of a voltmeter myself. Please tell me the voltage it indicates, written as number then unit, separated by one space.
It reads 4.9 V
